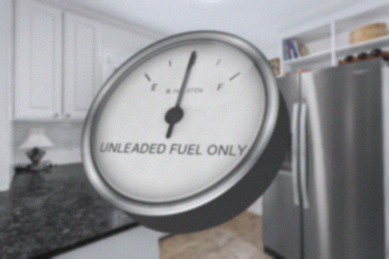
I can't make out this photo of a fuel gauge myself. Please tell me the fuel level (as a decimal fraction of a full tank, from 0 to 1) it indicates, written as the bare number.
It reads 0.5
